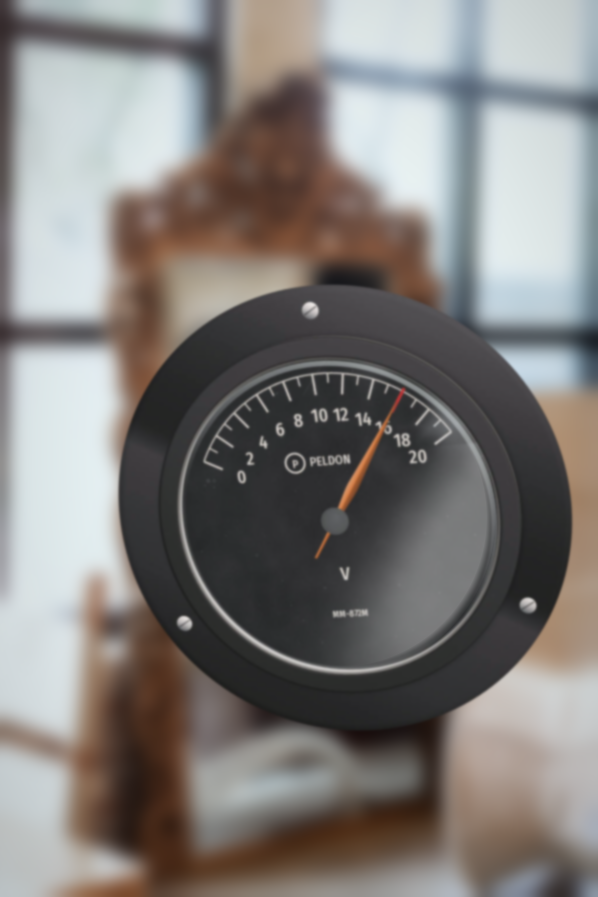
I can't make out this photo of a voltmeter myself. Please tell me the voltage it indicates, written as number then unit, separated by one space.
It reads 16 V
